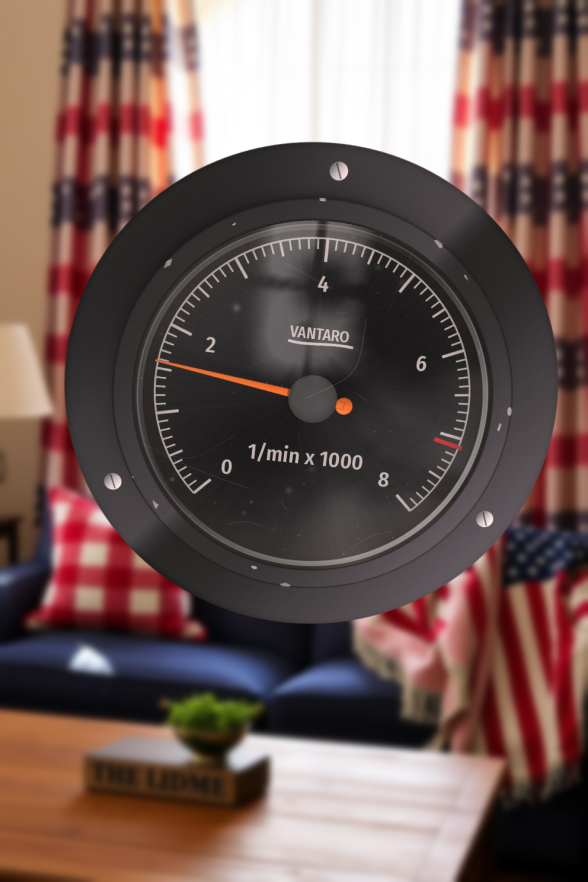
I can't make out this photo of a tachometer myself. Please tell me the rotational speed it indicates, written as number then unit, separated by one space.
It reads 1600 rpm
